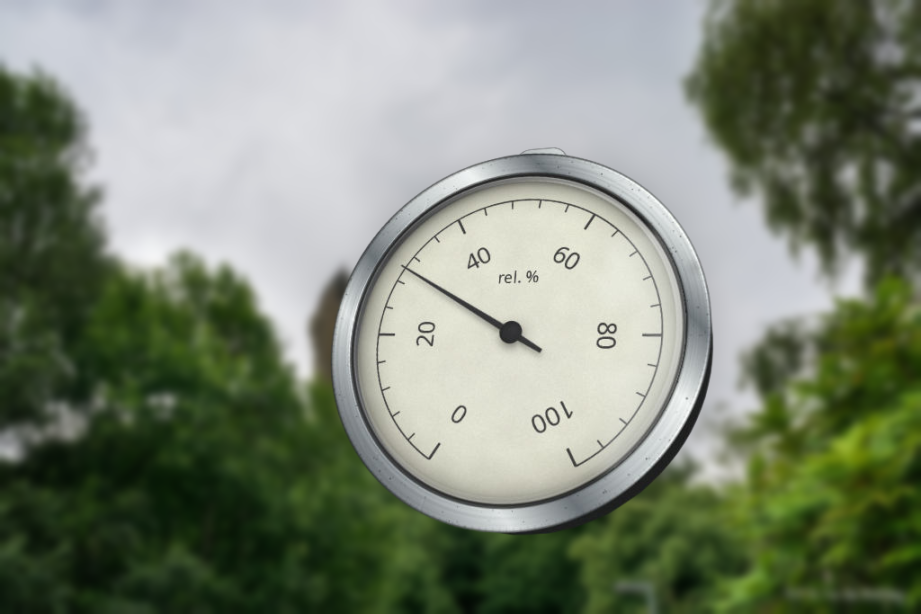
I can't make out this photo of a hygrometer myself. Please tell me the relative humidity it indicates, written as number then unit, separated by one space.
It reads 30 %
